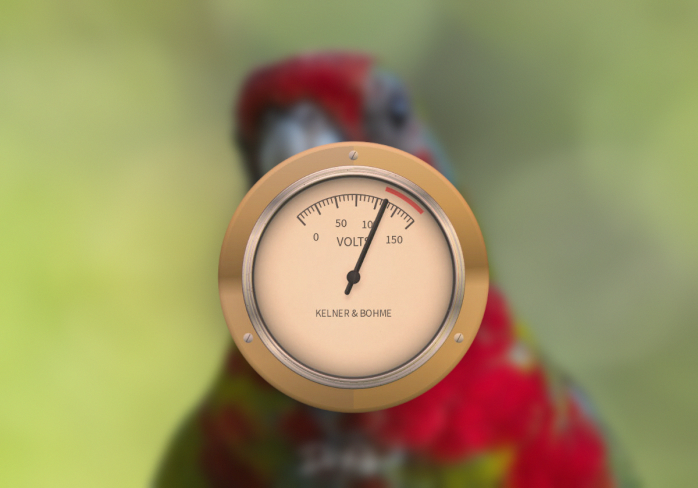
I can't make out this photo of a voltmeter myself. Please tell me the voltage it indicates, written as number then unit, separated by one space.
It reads 110 V
